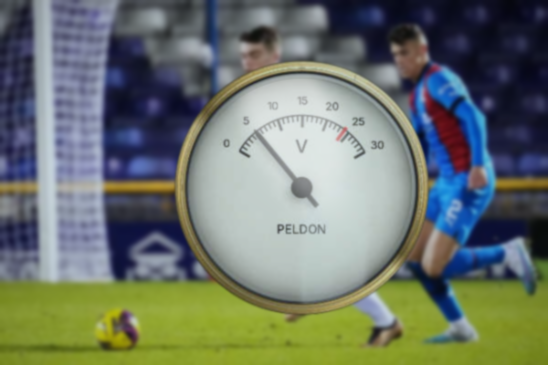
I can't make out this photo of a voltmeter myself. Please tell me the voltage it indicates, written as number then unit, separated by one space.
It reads 5 V
